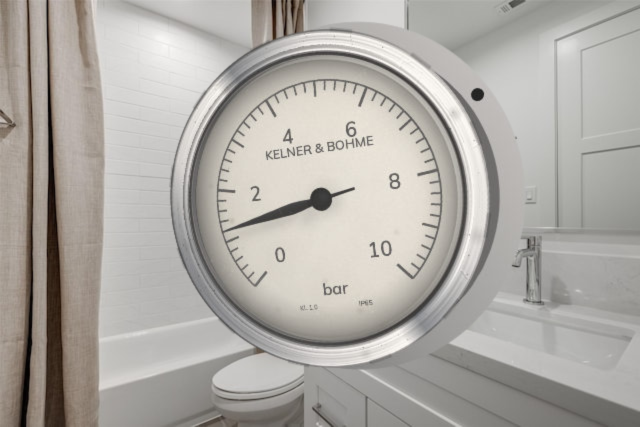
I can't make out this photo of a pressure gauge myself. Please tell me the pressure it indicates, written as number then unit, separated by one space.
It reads 1.2 bar
